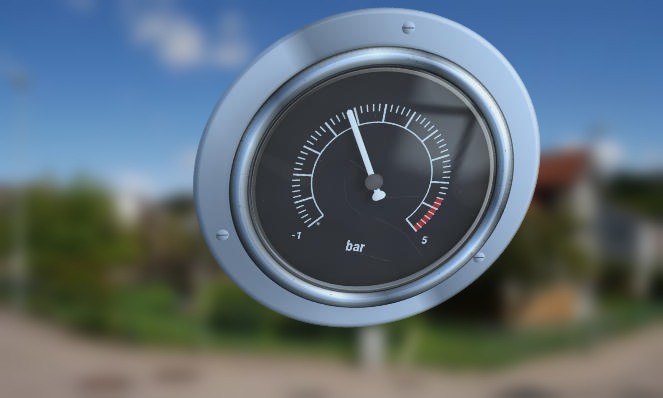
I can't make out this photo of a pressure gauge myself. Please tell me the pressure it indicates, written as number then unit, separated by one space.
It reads 1.4 bar
